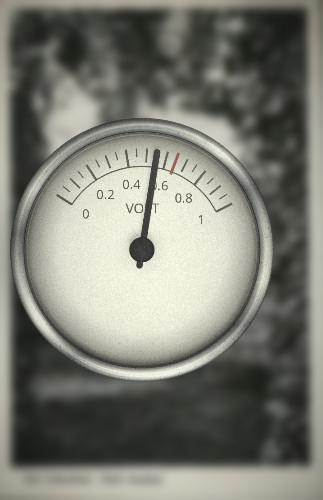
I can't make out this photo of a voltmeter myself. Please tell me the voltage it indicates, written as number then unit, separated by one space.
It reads 0.55 V
